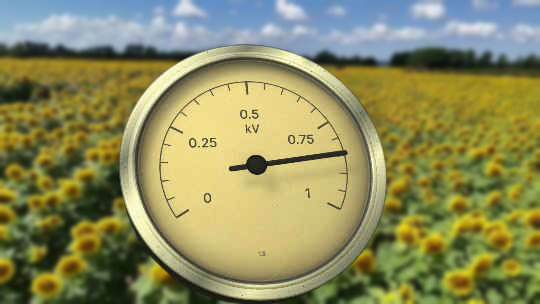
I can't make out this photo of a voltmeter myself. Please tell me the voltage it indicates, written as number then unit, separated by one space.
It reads 0.85 kV
